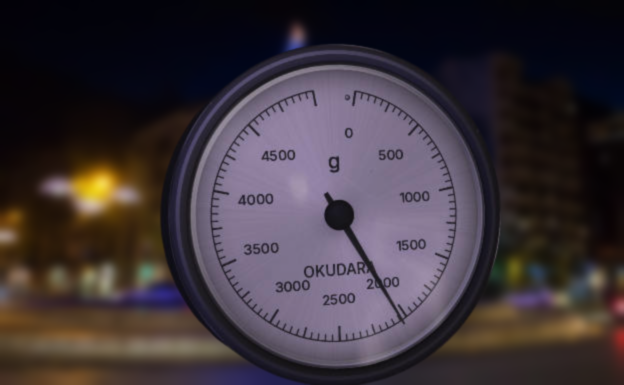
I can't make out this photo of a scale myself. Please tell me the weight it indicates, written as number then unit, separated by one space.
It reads 2050 g
